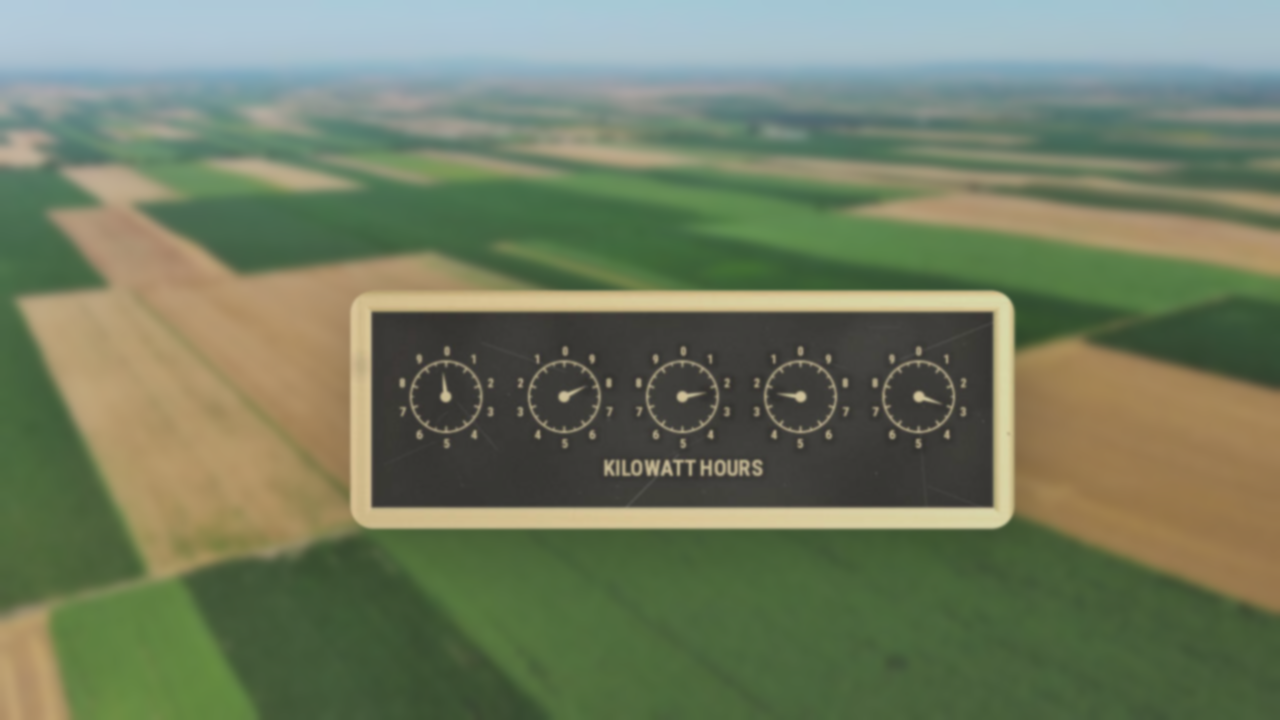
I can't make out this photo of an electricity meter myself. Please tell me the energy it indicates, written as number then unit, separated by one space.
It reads 98223 kWh
